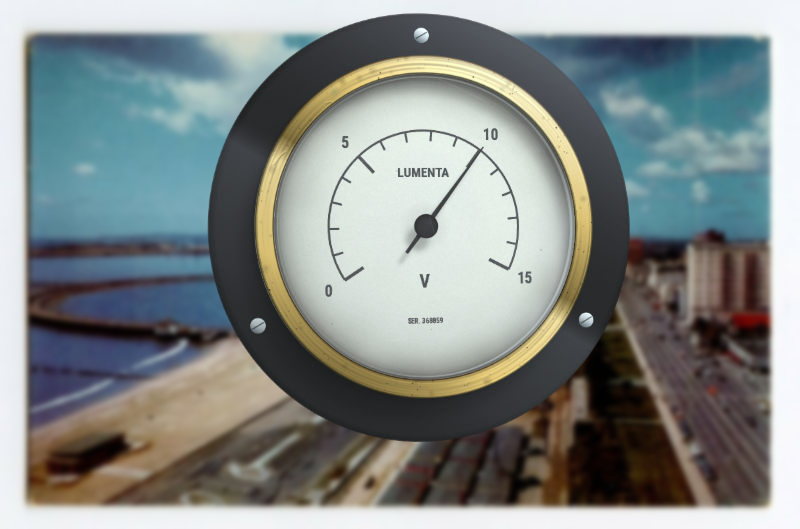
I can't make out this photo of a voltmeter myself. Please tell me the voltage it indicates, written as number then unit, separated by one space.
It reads 10 V
